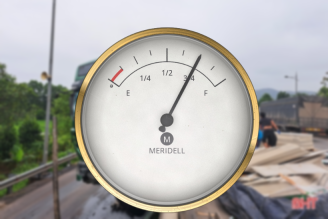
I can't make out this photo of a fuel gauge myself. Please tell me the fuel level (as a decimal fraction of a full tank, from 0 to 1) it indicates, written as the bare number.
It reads 0.75
